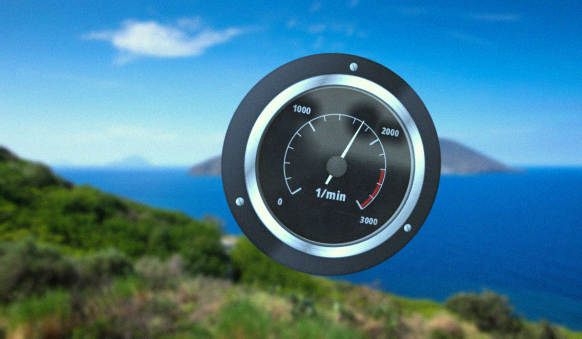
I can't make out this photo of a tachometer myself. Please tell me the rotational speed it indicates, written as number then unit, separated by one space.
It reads 1700 rpm
